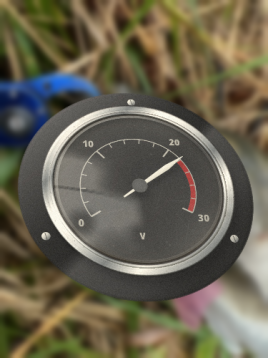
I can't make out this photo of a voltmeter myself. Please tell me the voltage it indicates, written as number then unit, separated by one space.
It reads 22 V
